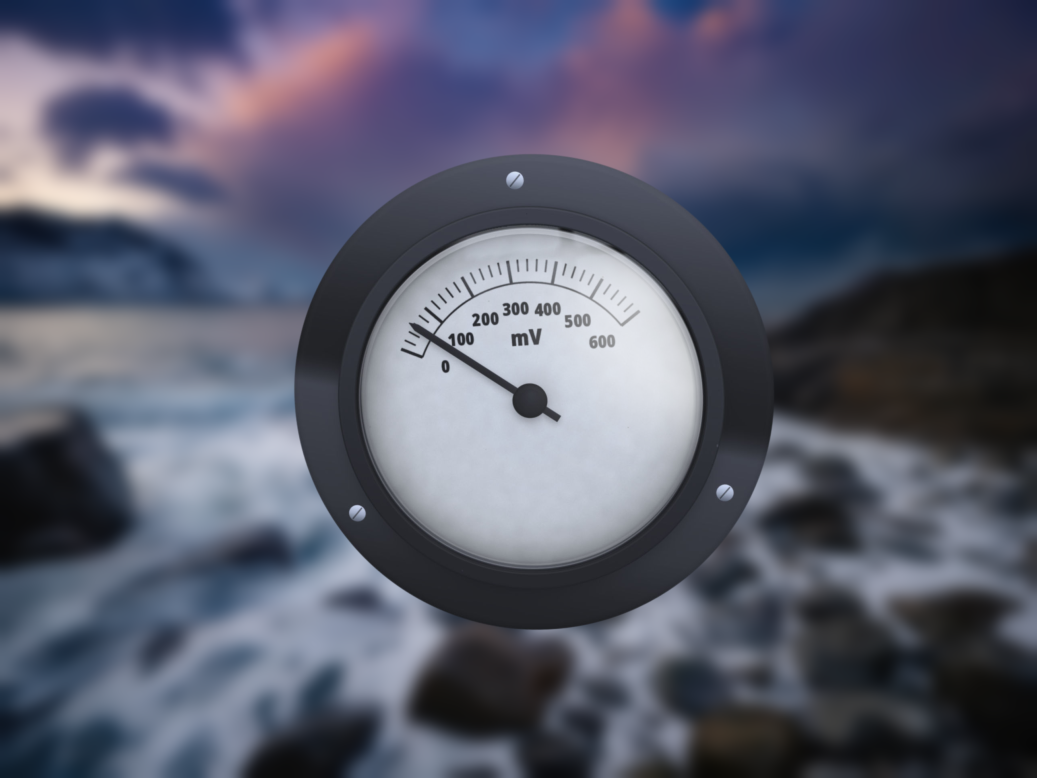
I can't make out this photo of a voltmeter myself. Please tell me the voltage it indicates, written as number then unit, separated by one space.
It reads 60 mV
